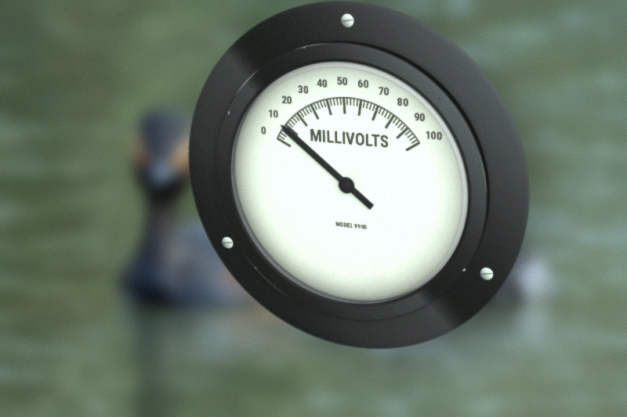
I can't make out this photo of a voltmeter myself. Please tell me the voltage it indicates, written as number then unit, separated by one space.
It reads 10 mV
